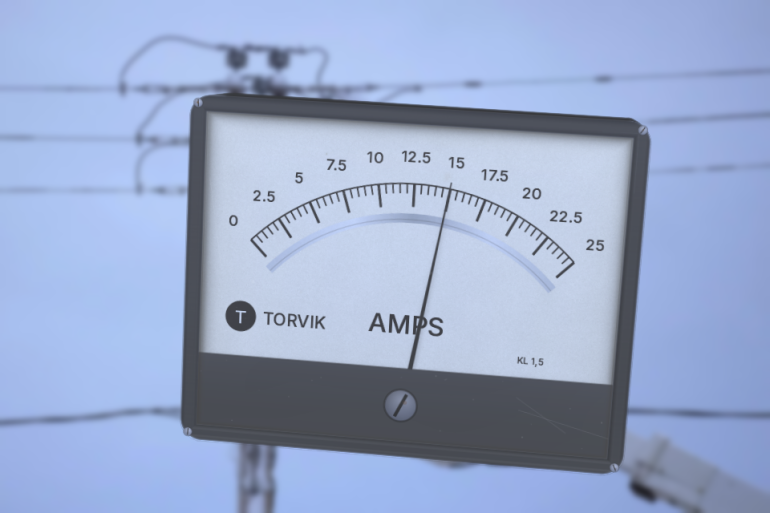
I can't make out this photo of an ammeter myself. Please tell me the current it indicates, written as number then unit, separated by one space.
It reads 15 A
